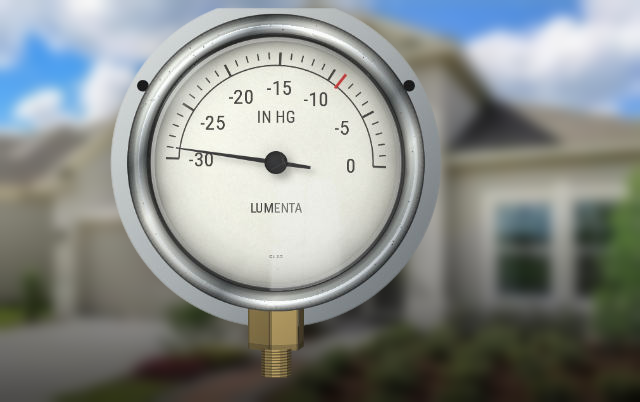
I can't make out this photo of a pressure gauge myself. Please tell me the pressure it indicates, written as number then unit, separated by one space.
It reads -29 inHg
